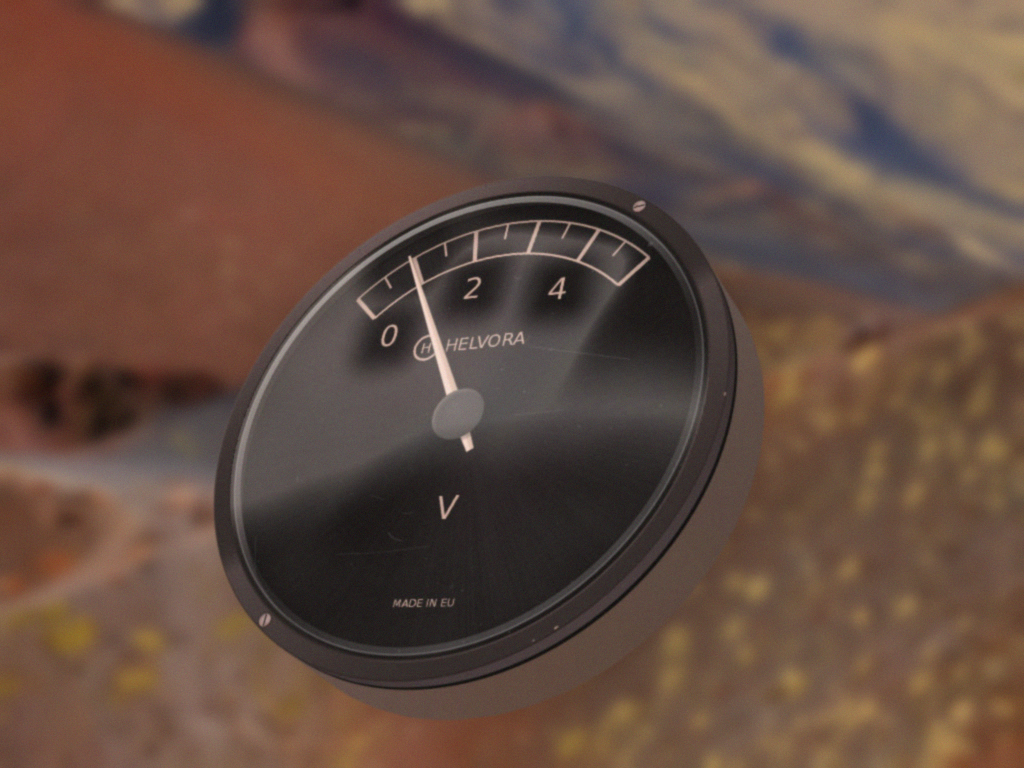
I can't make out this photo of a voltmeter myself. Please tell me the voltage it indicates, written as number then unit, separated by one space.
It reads 1 V
